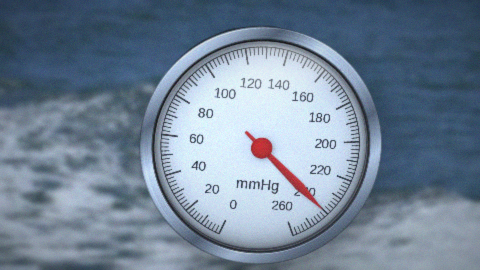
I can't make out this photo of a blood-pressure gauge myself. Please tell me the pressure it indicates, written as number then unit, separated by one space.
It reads 240 mmHg
